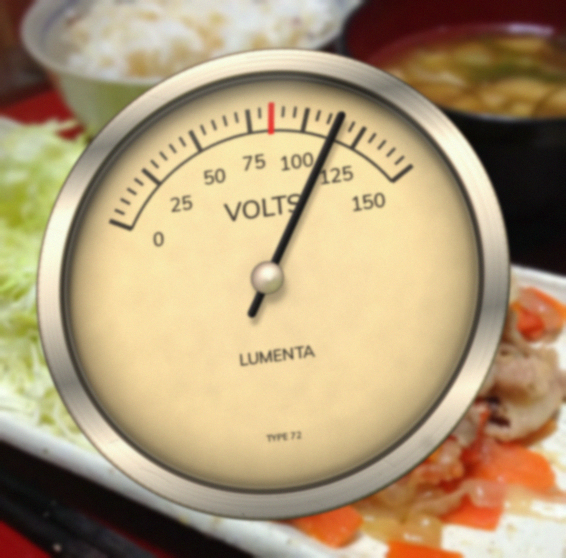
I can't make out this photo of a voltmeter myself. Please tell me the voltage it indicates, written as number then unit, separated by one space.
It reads 115 V
